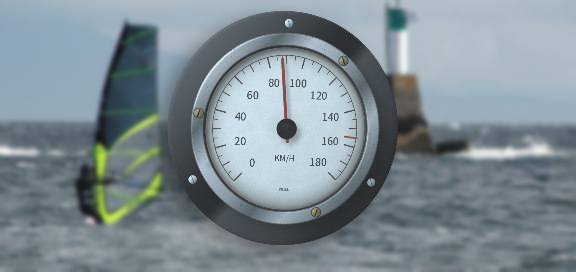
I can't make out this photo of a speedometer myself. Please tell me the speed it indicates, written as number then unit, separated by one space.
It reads 87.5 km/h
